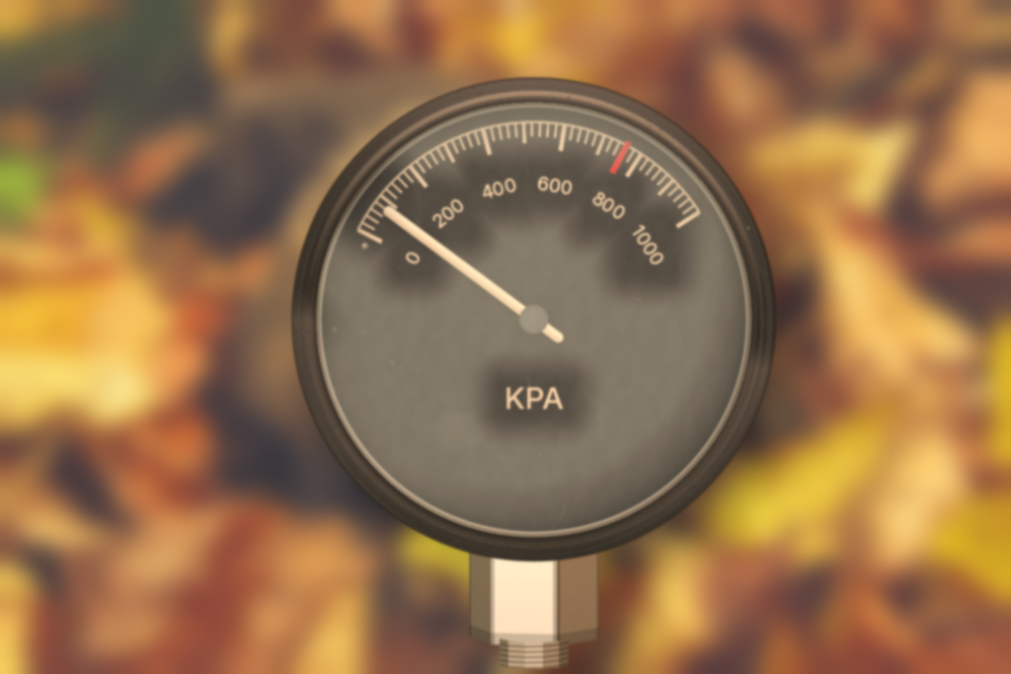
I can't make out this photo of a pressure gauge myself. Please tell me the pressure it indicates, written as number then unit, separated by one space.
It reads 80 kPa
